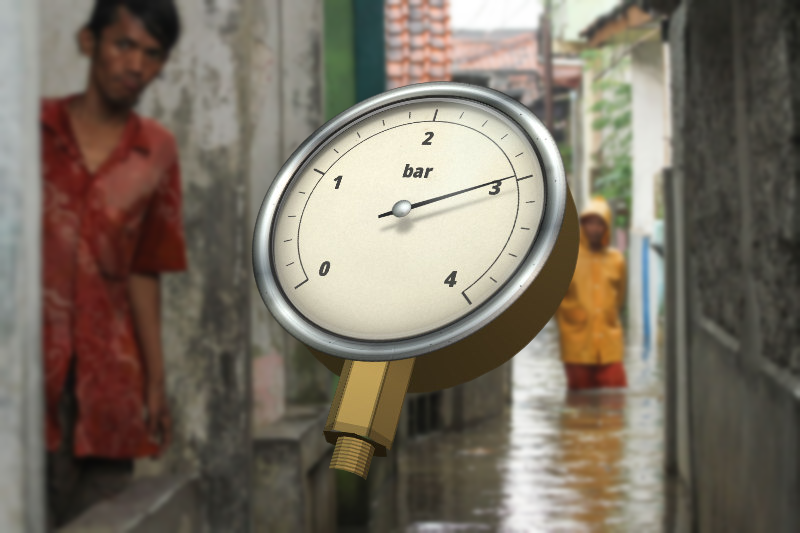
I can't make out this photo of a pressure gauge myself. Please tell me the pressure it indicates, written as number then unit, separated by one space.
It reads 3 bar
